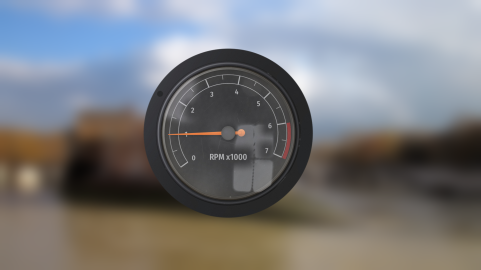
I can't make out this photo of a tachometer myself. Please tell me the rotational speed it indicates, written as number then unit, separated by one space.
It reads 1000 rpm
